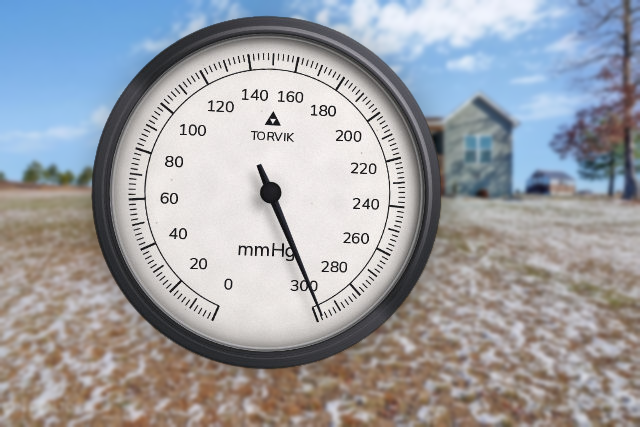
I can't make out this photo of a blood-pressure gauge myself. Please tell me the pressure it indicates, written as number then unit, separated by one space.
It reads 298 mmHg
